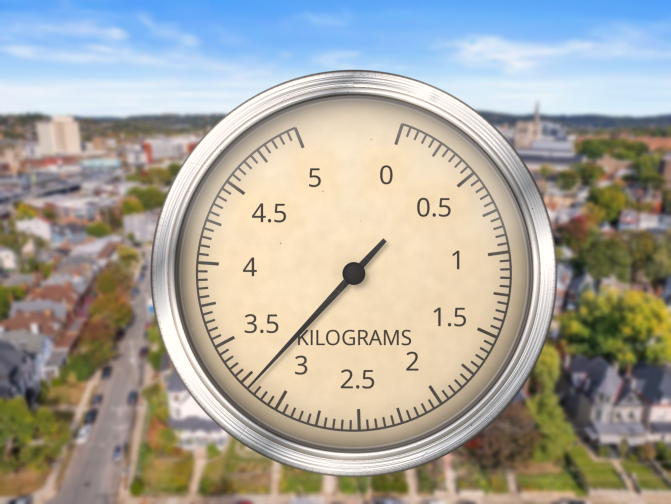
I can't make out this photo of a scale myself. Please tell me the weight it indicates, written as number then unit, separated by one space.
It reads 3.2 kg
